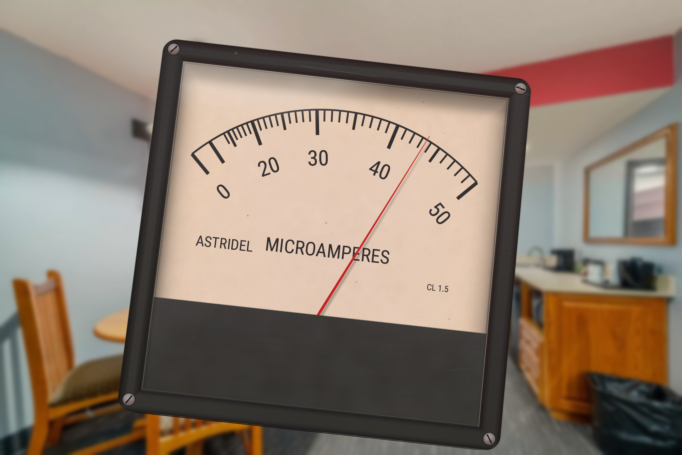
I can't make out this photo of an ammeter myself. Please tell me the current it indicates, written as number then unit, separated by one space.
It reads 43.5 µA
